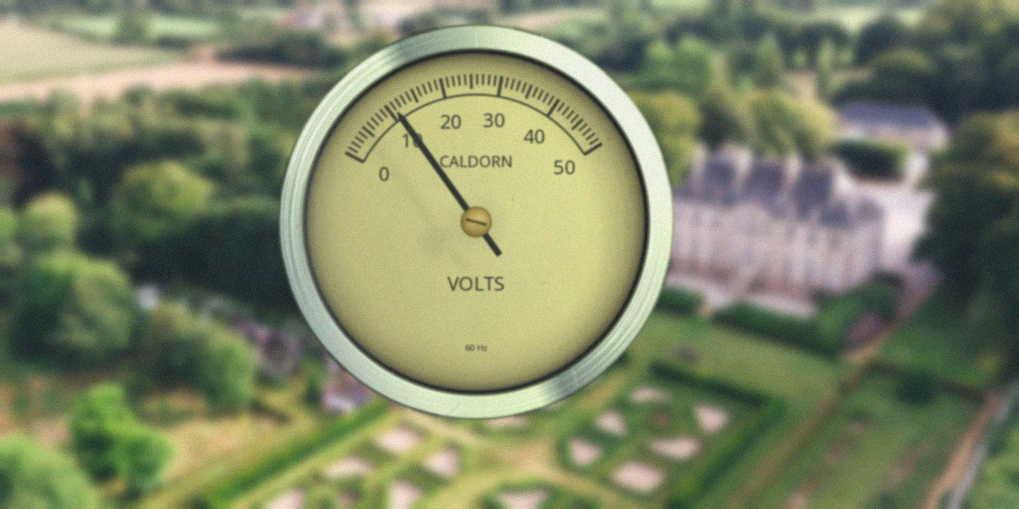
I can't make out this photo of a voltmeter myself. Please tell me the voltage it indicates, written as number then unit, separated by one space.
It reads 11 V
